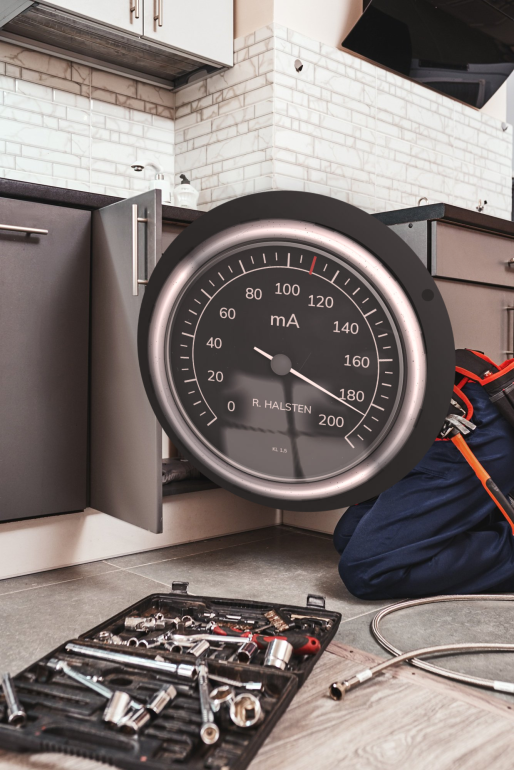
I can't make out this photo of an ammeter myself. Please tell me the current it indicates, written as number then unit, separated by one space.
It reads 185 mA
